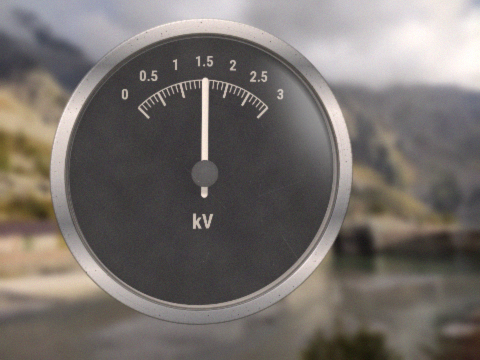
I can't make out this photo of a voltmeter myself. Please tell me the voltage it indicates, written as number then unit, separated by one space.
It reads 1.5 kV
